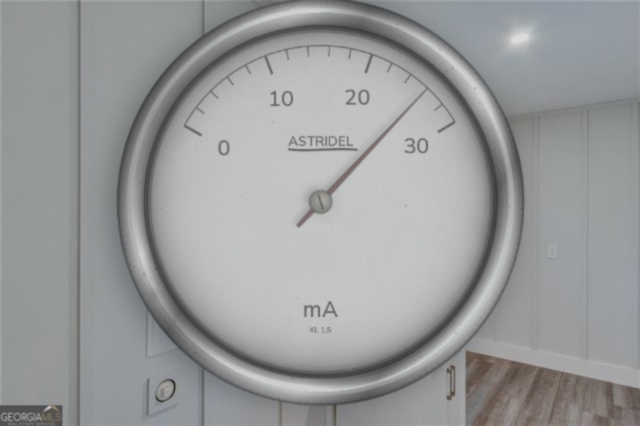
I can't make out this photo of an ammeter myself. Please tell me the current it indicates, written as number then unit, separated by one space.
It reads 26 mA
